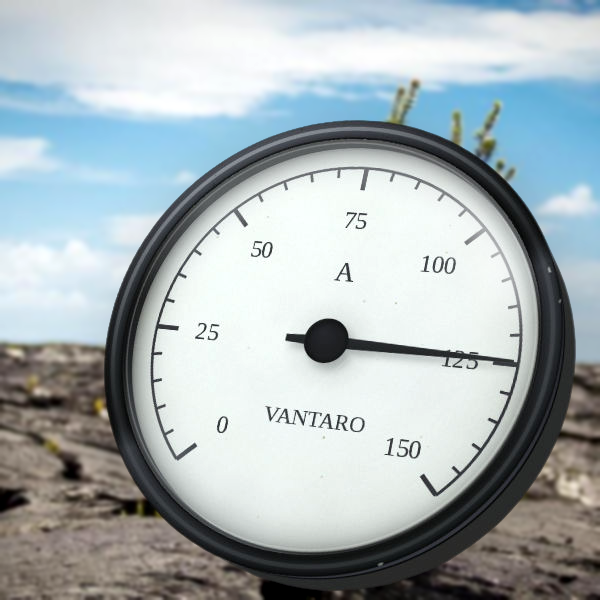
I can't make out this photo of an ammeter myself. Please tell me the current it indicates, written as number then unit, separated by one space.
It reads 125 A
